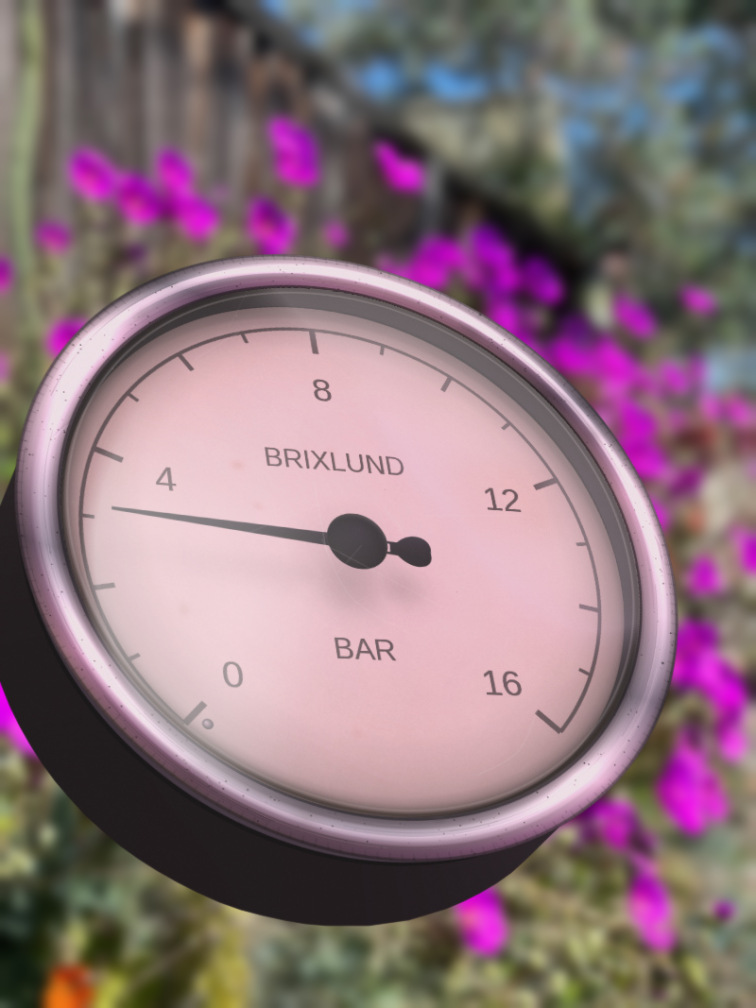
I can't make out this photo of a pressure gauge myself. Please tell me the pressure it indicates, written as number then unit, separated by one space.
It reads 3 bar
